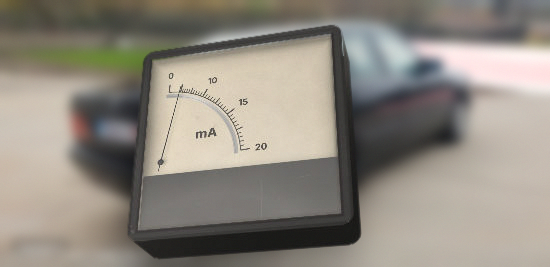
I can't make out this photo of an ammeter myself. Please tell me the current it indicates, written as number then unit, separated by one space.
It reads 5 mA
